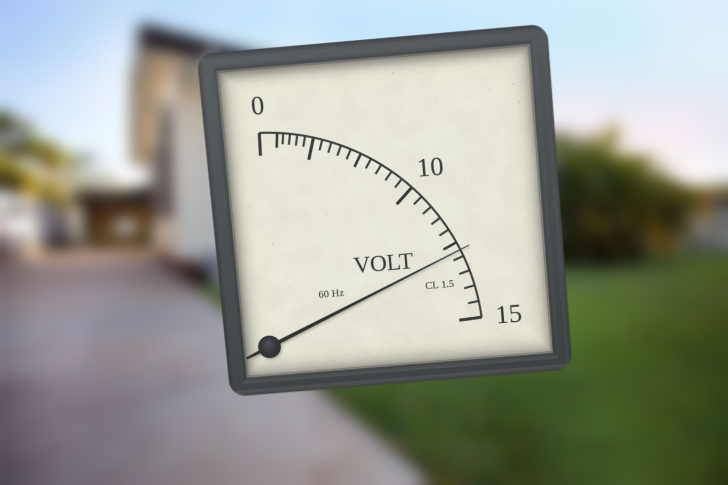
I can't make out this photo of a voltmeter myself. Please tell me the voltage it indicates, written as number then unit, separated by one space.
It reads 12.75 V
